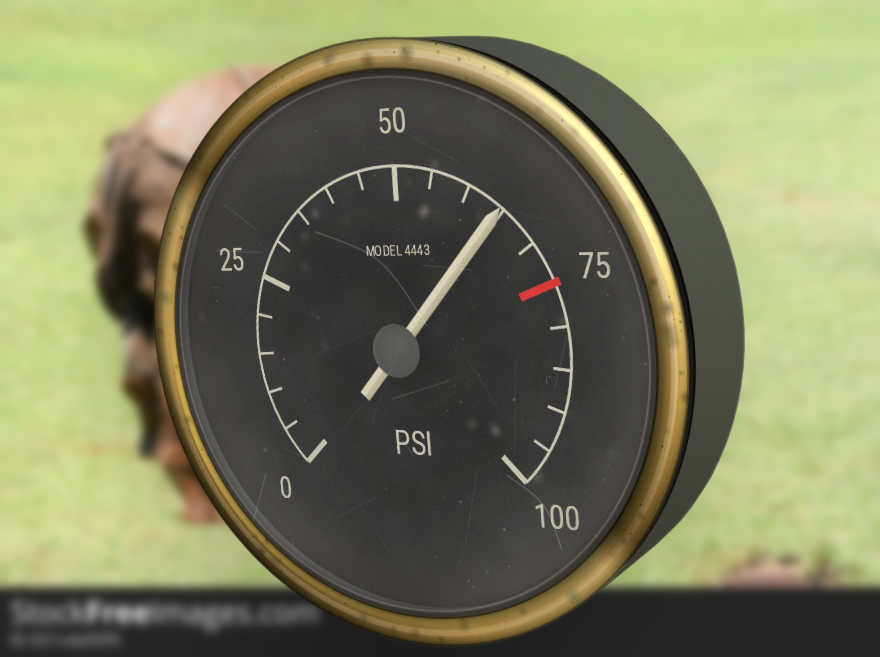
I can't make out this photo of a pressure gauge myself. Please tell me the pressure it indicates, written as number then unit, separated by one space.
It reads 65 psi
